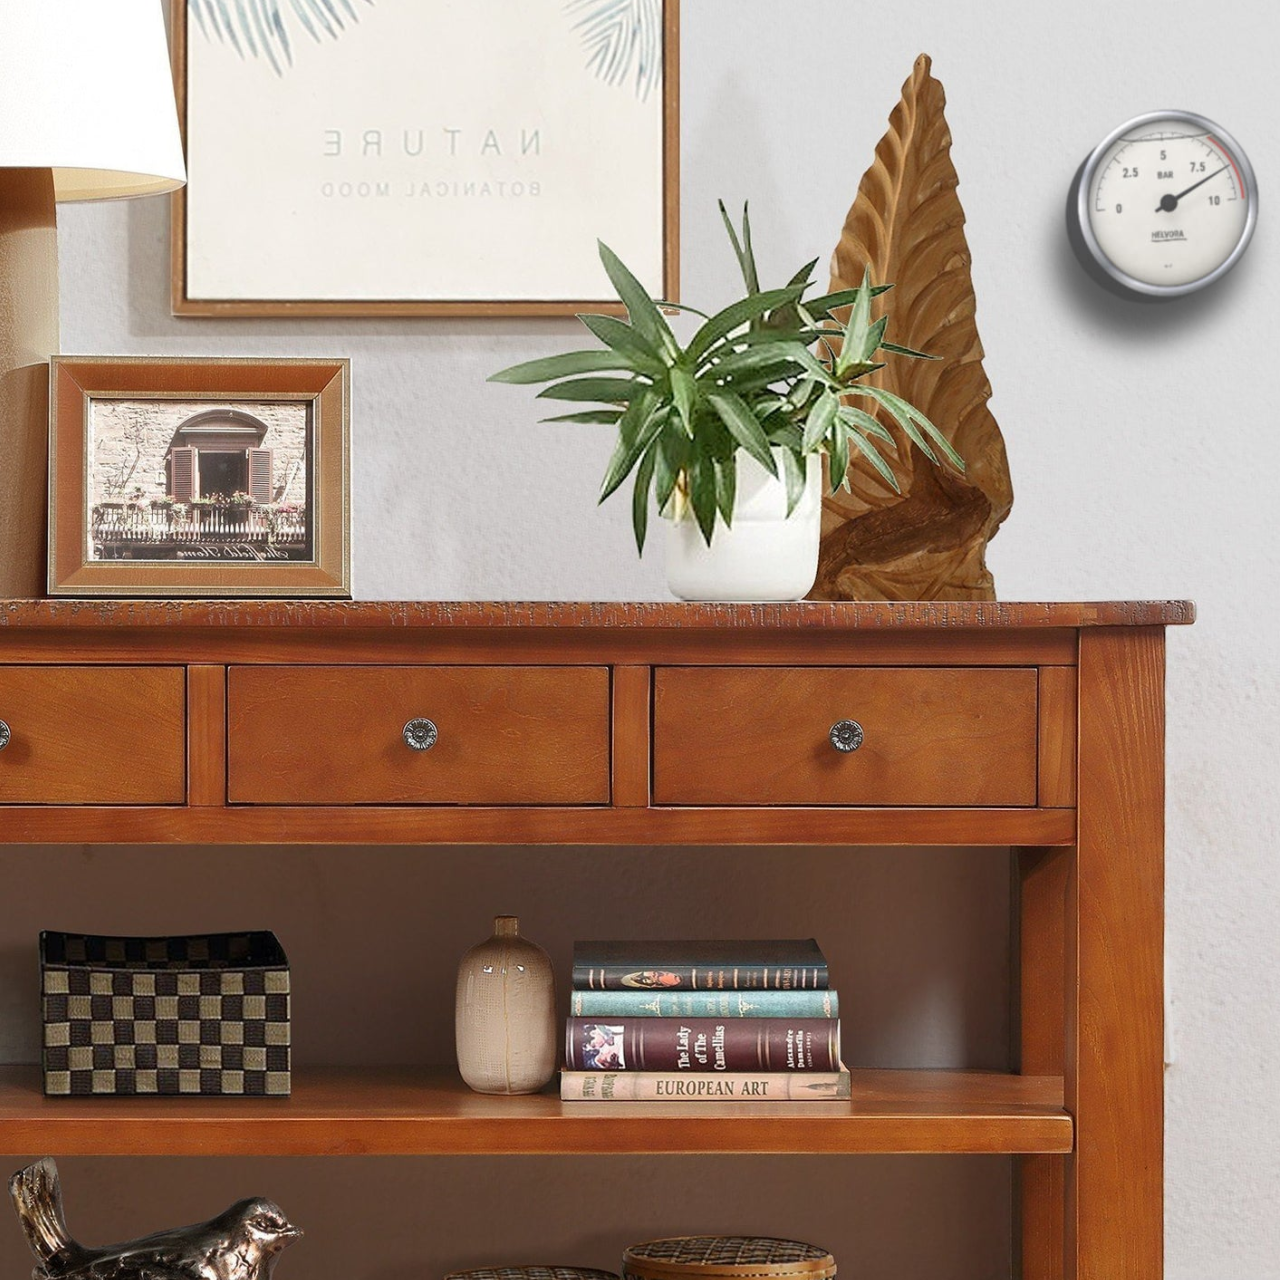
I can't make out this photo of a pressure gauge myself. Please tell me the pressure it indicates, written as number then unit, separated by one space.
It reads 8.5 bar
